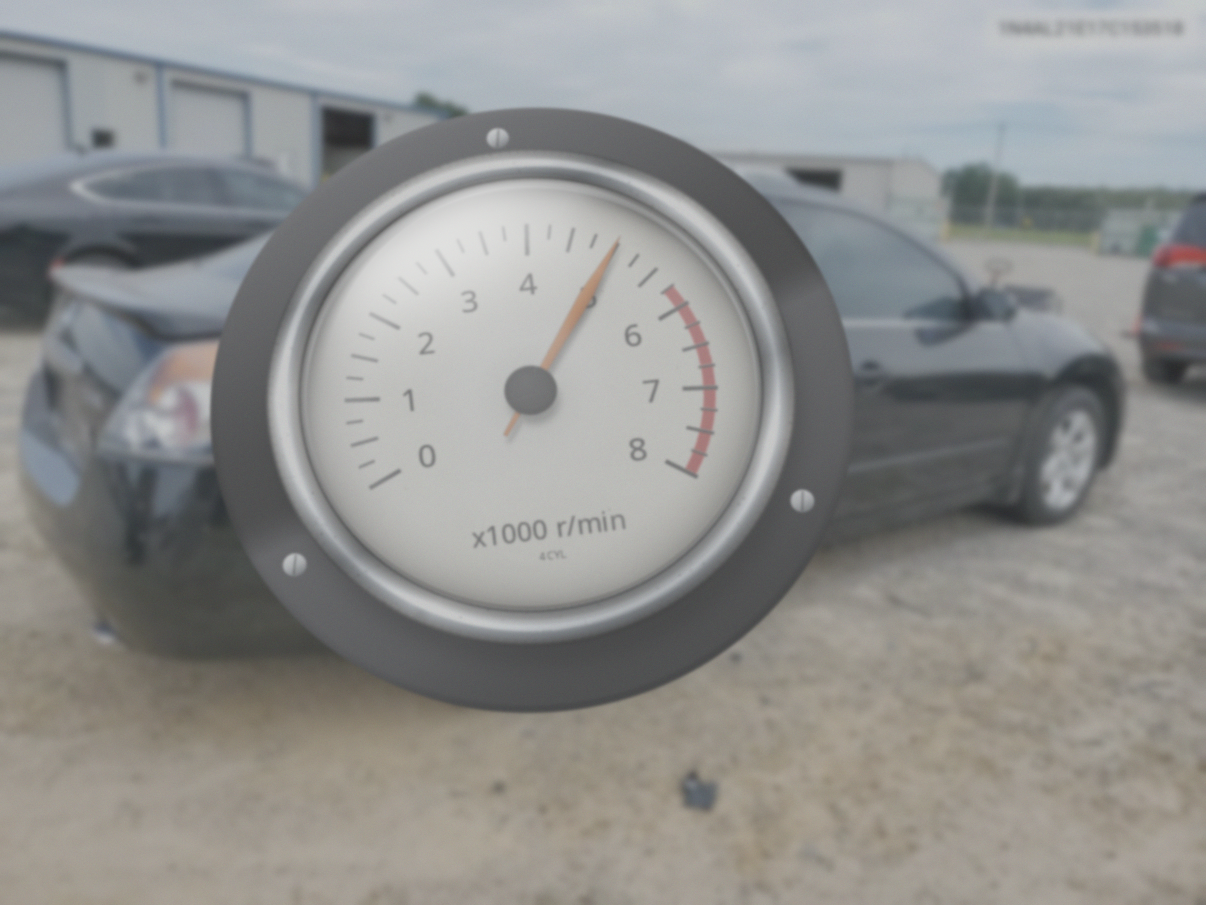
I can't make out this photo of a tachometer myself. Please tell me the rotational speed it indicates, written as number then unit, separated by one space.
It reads 5000 rpm
